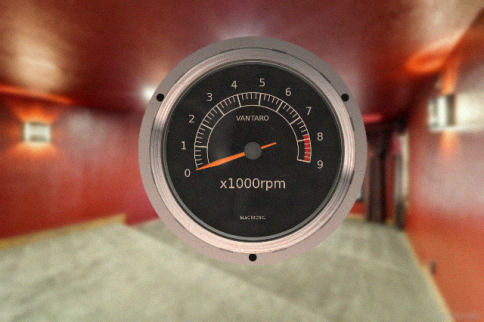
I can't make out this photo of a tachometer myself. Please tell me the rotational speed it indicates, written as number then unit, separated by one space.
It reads 0 rpm
